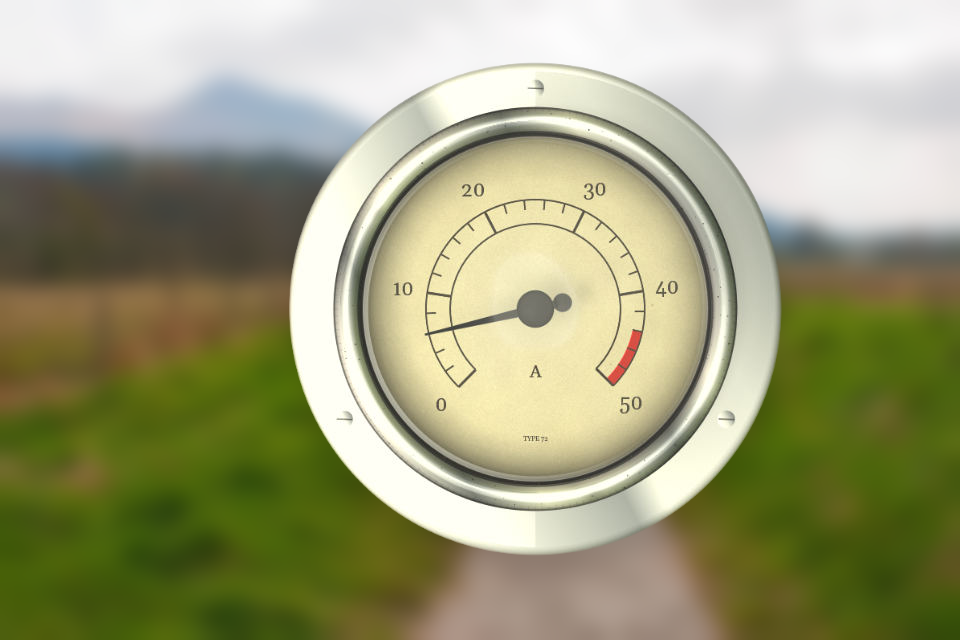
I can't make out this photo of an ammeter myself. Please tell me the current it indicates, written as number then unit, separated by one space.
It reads 6 A
